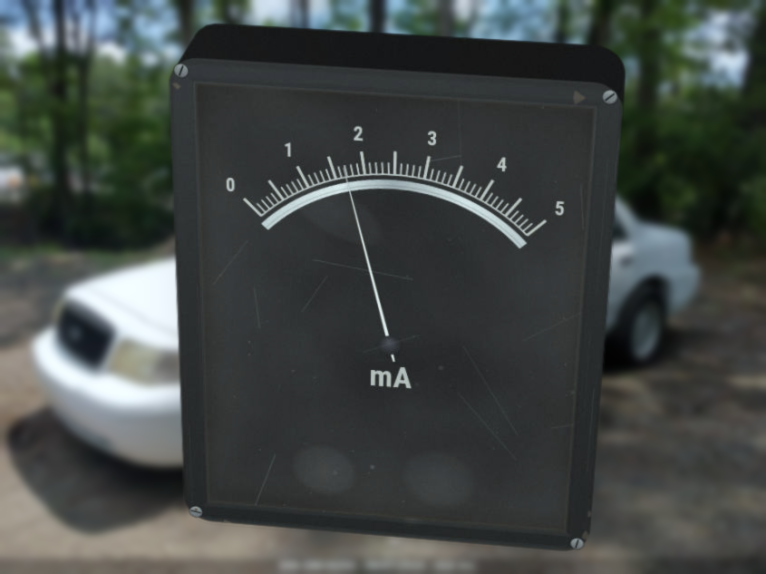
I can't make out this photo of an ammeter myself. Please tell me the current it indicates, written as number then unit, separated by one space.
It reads 1.7 mA
